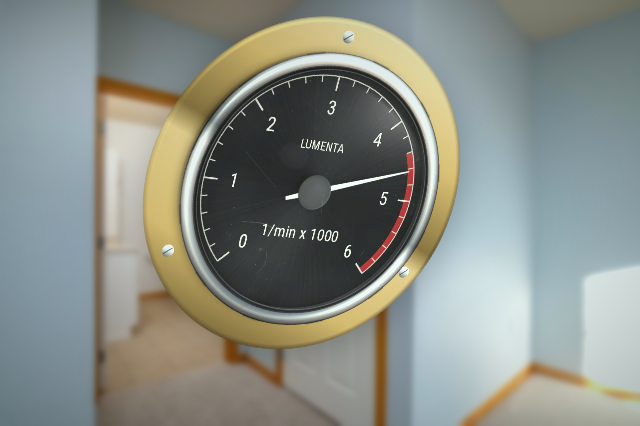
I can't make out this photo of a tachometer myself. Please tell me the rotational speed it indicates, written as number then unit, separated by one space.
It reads 4600 rpm
